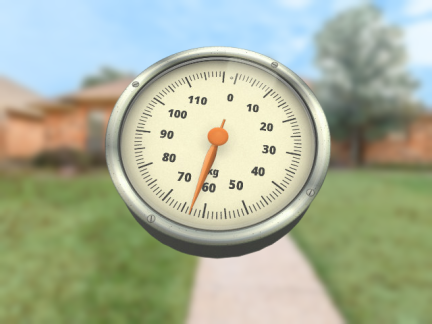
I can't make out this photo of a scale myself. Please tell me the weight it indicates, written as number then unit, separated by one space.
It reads 63 kg
